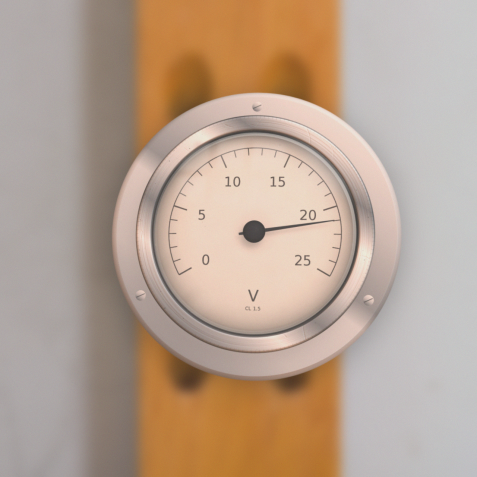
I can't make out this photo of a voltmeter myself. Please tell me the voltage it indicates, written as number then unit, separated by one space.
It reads 21 V
